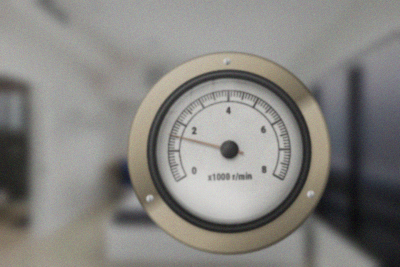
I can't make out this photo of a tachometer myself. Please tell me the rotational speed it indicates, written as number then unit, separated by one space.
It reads 1500 rpm
